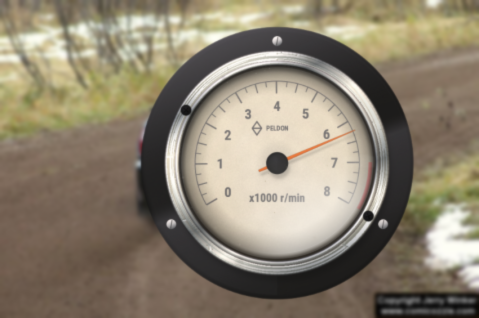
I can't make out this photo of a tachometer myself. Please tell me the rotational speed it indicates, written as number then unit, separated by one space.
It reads 6250 rpm
